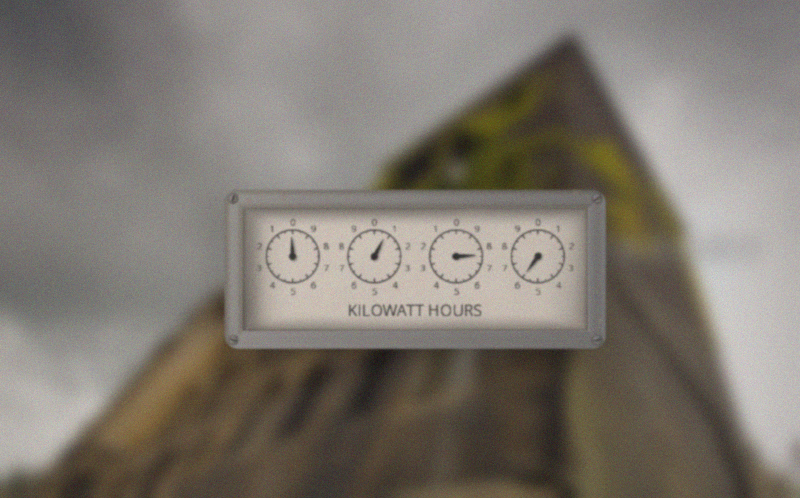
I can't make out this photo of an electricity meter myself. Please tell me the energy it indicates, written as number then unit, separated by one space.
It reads 76 kWh
